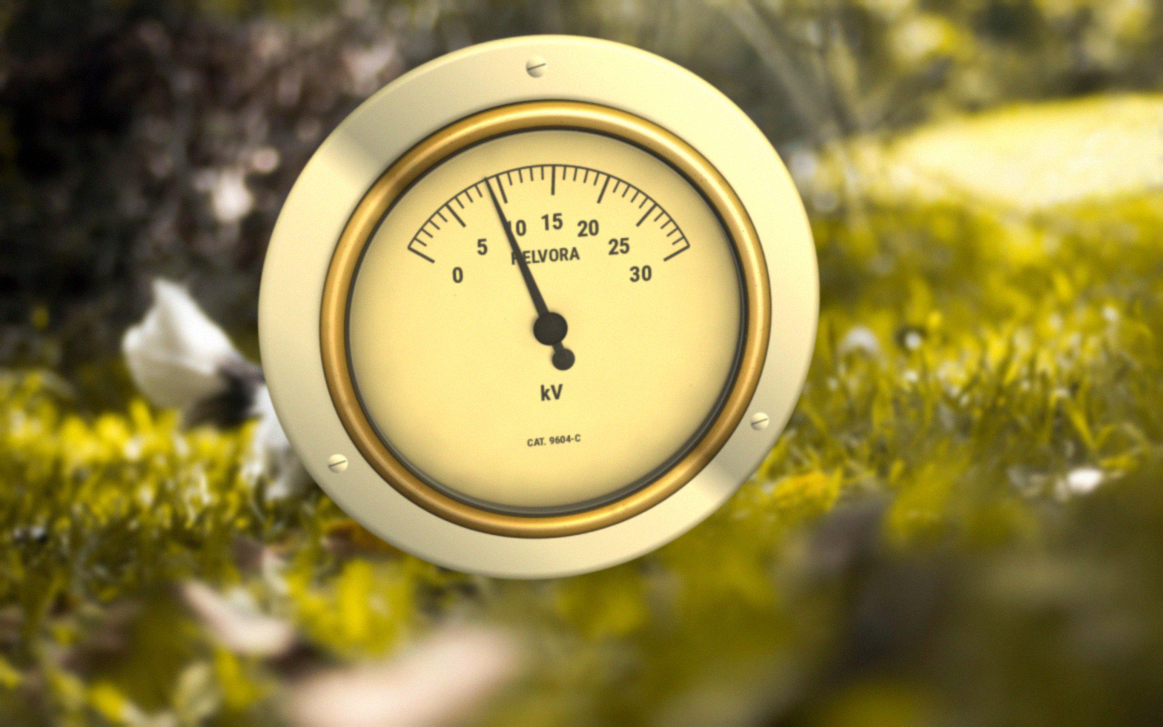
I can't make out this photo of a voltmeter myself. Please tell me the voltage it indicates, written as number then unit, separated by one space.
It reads 9 kV
